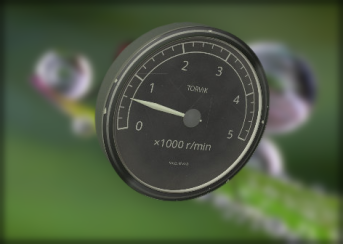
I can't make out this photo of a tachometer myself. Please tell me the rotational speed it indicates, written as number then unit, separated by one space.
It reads 600 rpm
